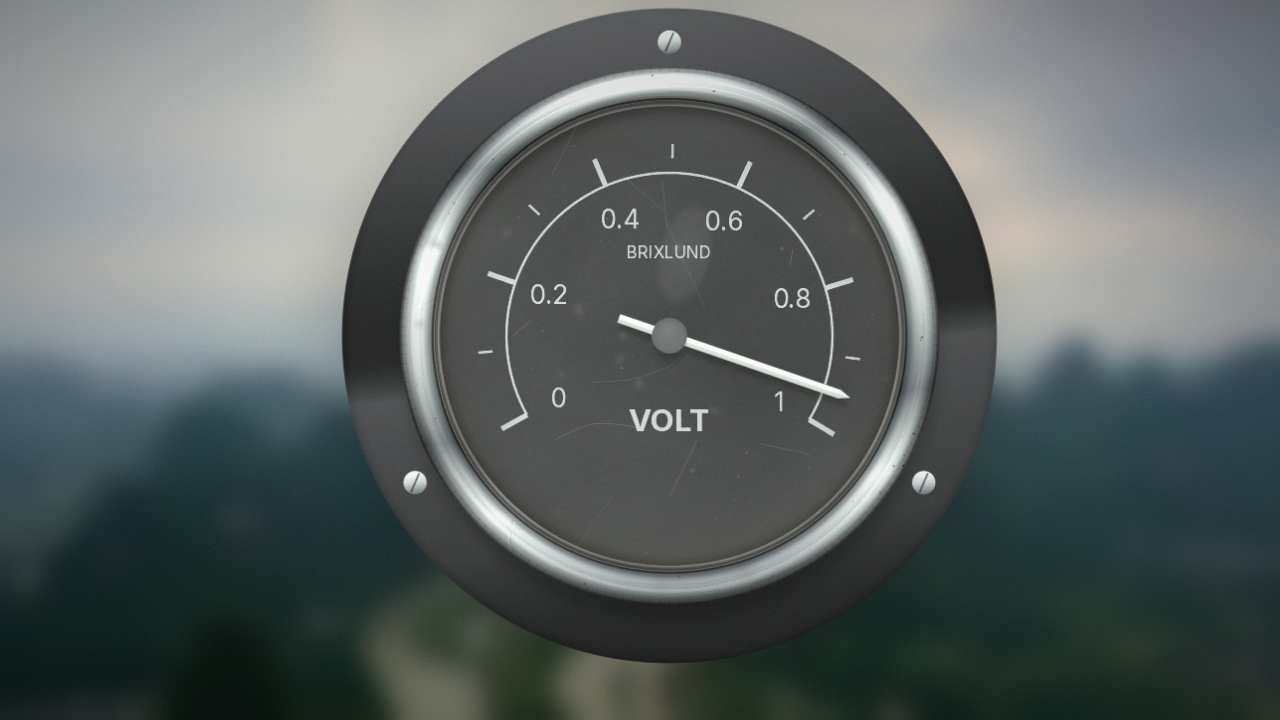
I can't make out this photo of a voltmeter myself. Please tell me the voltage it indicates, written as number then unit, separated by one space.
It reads 0.95 V
